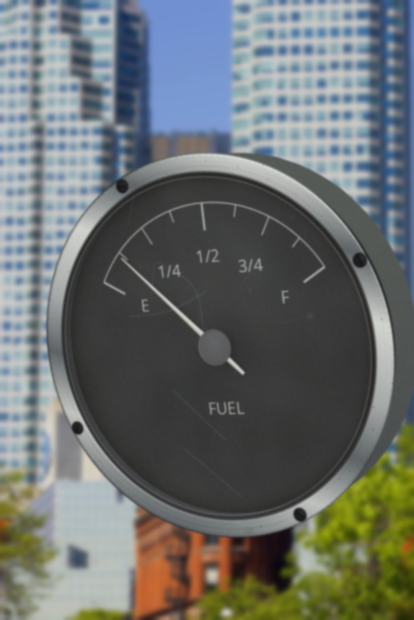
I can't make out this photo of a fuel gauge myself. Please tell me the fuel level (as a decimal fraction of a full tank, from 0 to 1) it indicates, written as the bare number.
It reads 0.125
